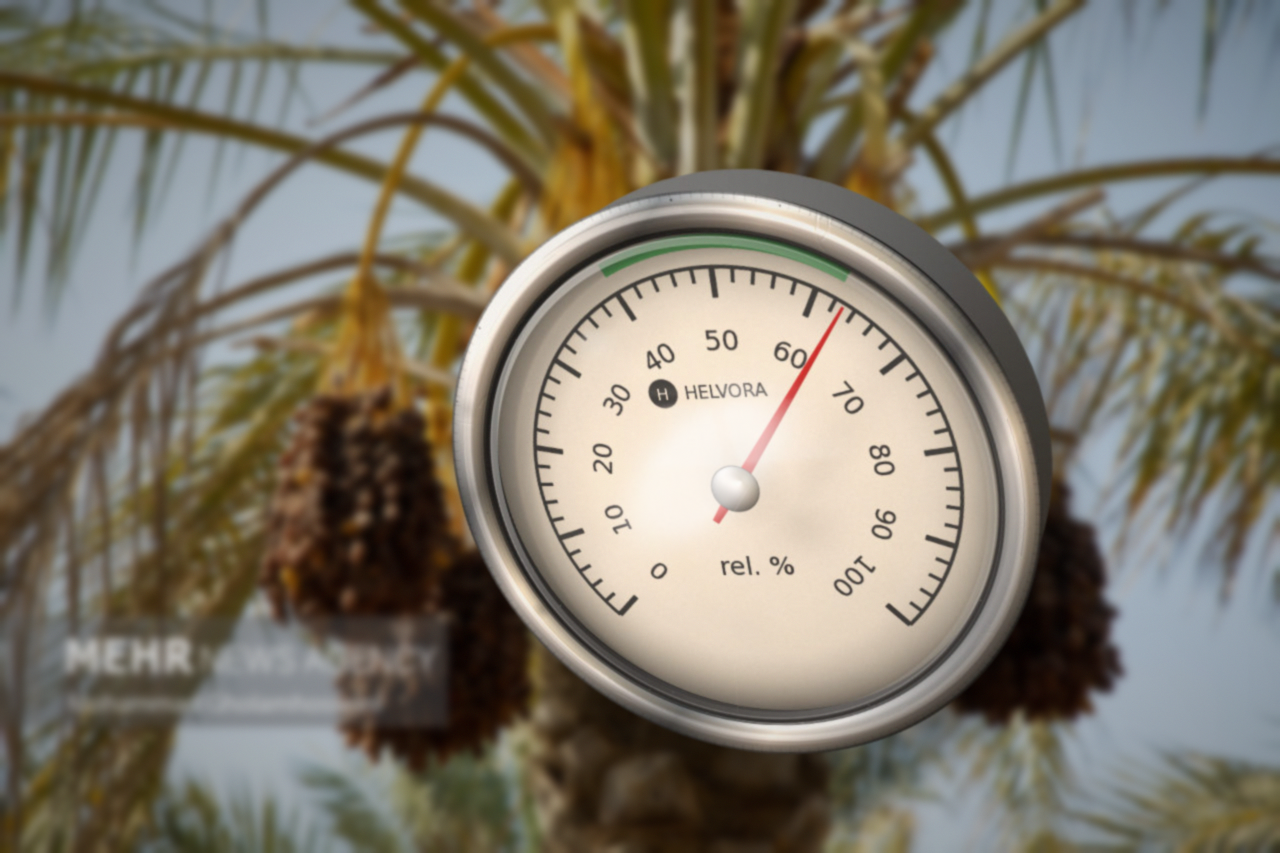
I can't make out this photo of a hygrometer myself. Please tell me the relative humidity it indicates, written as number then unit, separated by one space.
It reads 63 %
